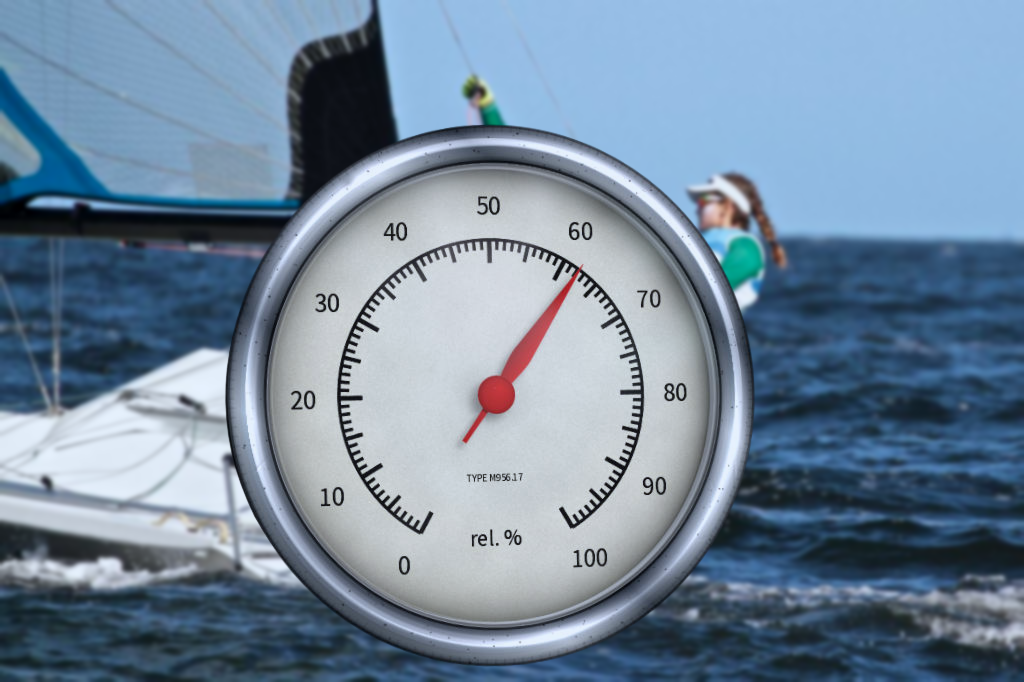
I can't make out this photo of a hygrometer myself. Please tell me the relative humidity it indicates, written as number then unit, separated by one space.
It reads 62 %
